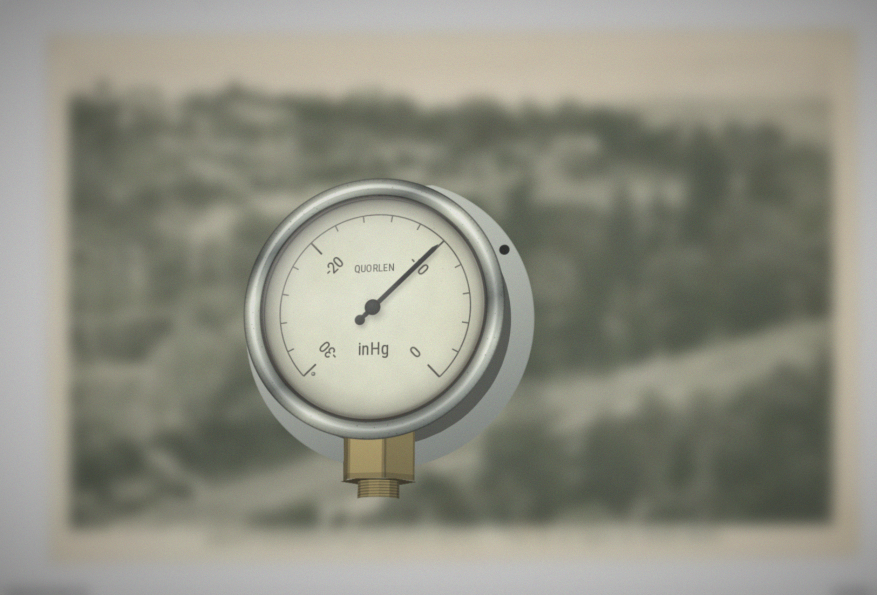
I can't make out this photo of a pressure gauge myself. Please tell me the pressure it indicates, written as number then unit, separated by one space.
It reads -10 inHg
